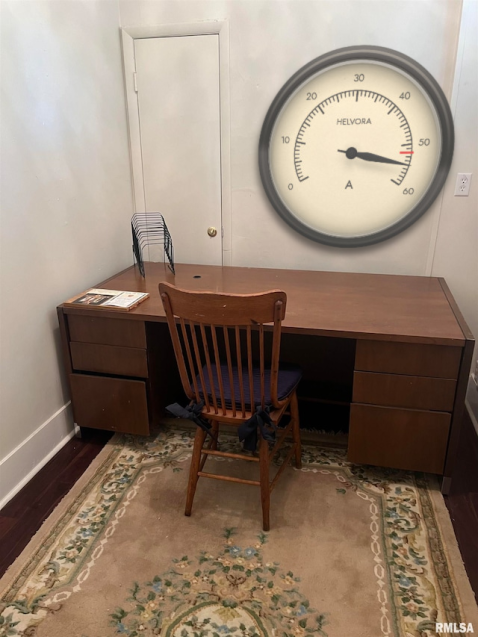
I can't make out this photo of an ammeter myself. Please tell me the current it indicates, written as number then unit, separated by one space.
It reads 55 A
